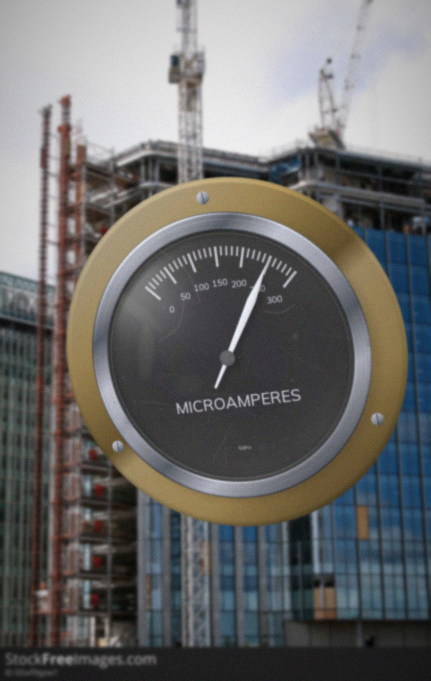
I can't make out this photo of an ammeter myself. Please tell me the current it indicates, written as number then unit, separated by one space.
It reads 250 µA
